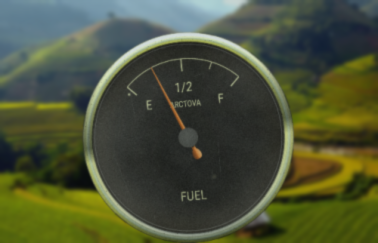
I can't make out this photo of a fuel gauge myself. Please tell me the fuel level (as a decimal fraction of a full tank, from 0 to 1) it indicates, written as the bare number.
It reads 0.25
